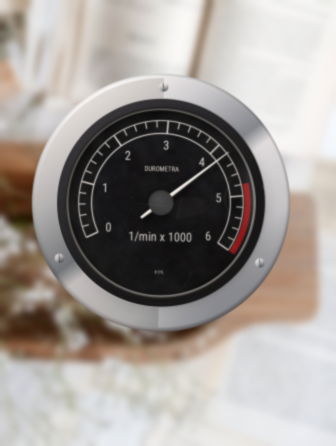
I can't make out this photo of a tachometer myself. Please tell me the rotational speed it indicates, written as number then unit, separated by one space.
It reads 4200 rpm
